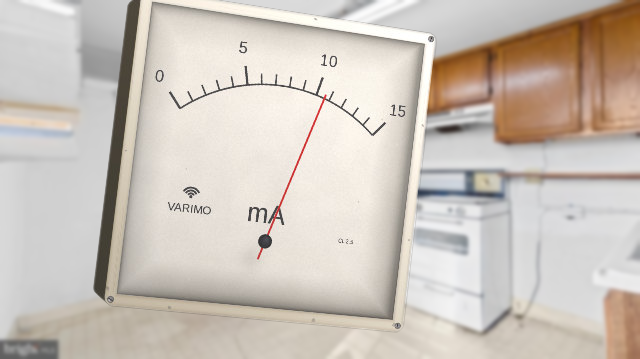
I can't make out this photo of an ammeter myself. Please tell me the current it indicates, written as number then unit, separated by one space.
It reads 10.5 mA
